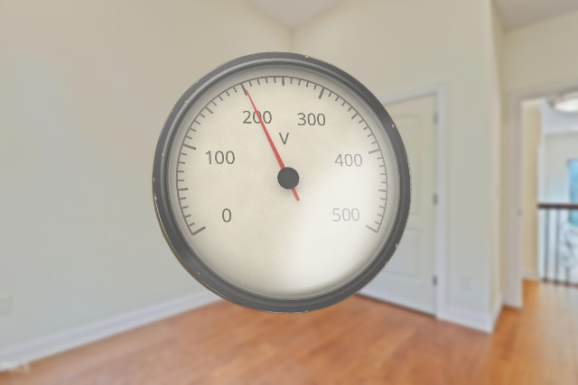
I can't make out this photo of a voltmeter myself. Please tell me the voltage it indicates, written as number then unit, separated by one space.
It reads 200 V
